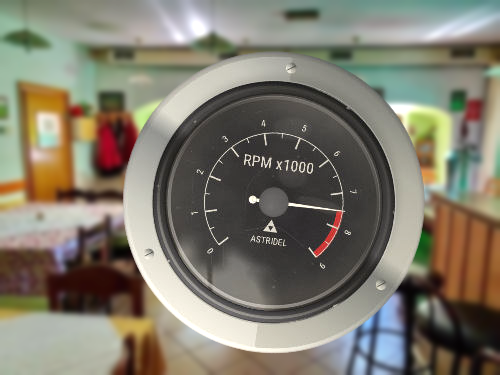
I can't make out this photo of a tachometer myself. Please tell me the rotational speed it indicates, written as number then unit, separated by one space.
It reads 7500 rpm
